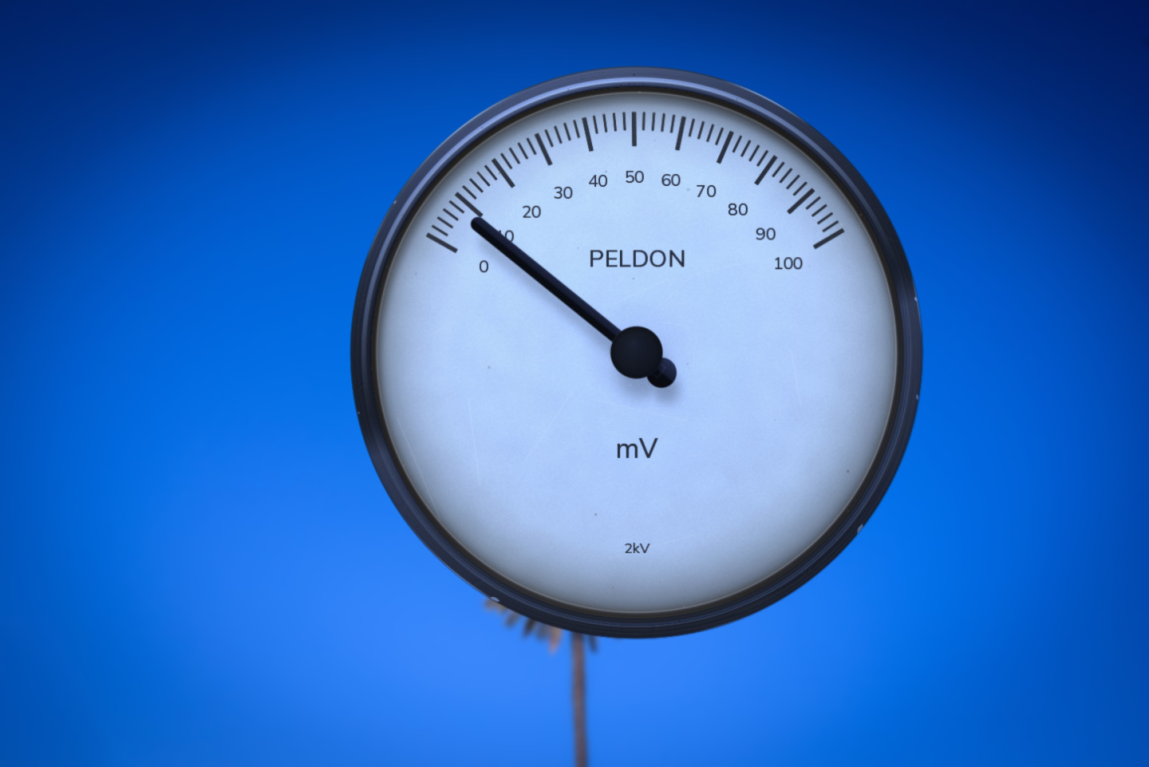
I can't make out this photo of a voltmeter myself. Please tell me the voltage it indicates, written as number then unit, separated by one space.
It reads 8 mV
